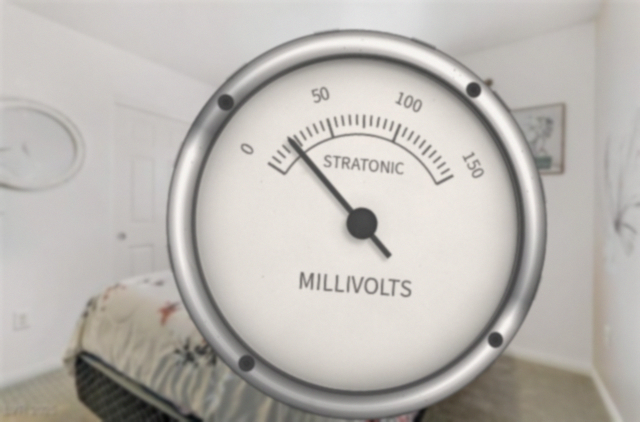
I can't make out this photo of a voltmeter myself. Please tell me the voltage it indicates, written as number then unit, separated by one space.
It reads 20 mV
